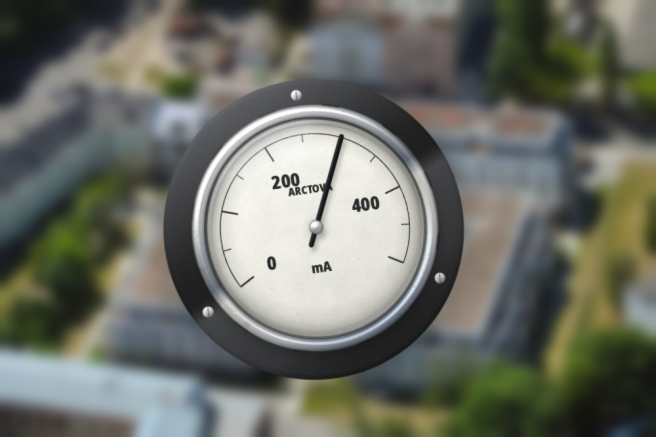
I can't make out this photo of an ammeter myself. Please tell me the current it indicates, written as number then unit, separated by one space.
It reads 300 mA
